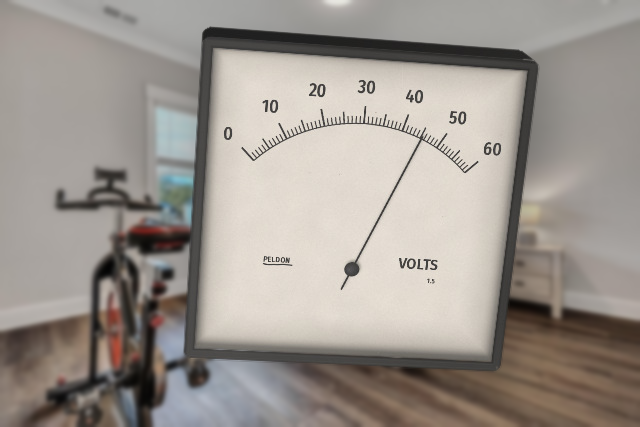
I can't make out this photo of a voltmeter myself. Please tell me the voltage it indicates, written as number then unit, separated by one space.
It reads 45 V
